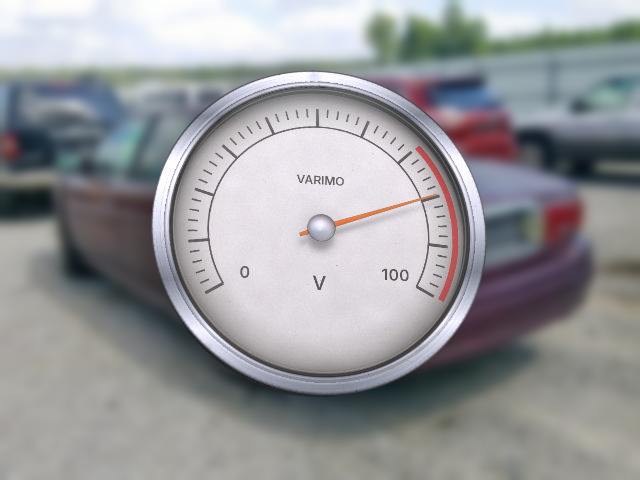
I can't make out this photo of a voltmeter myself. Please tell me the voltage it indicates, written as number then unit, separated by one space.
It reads 80 V
